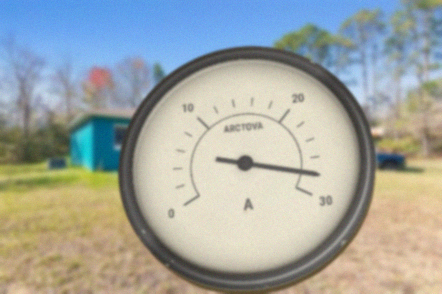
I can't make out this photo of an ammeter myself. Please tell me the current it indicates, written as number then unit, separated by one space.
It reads 28 A
